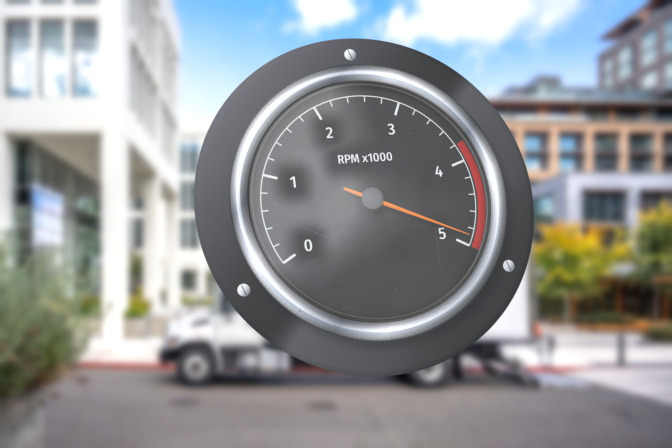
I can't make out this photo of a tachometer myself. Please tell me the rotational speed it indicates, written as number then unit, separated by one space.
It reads 4900 rpm
